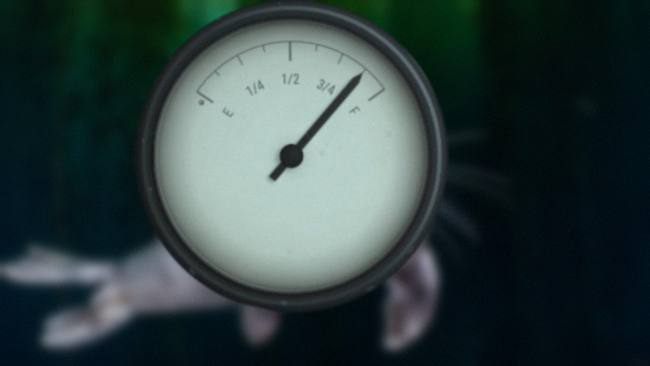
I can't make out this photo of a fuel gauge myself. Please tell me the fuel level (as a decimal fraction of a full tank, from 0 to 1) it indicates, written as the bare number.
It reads 0.875
